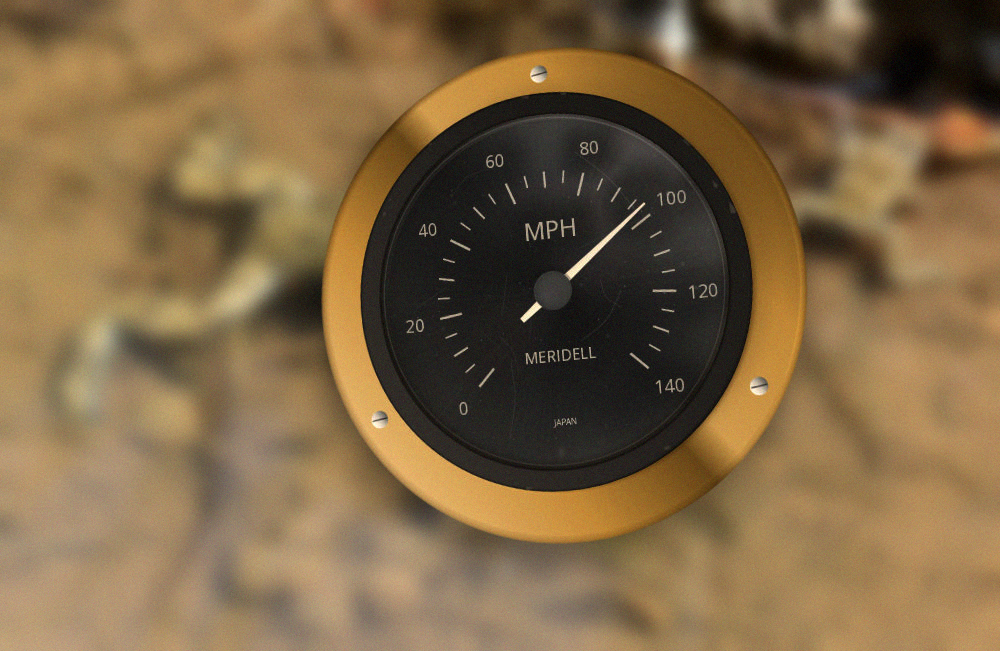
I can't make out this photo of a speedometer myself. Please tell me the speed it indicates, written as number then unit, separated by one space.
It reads 97.5 mph
